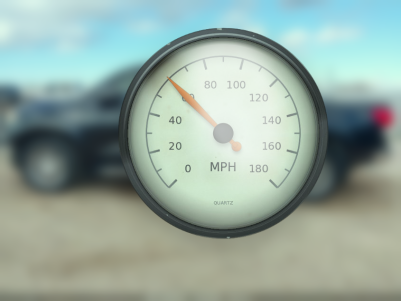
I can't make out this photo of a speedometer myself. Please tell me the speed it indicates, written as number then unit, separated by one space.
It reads 60 mph
